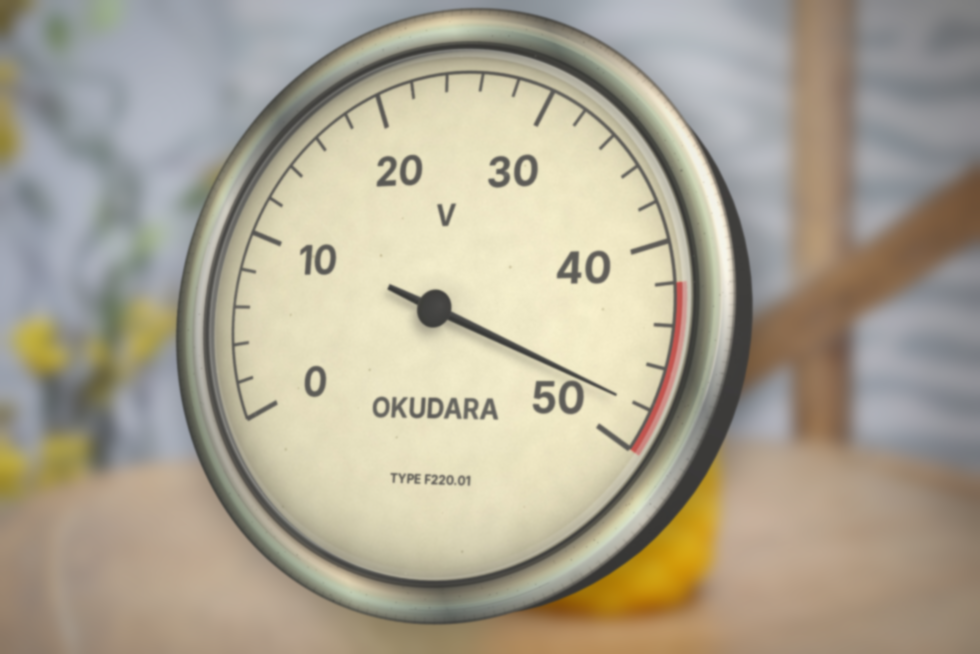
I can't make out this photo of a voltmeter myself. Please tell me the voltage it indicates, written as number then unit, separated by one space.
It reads 48 V
